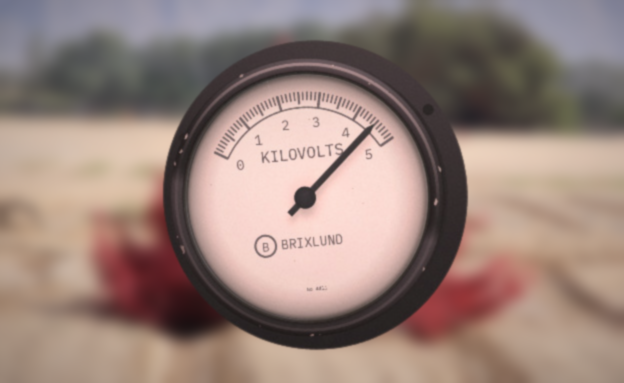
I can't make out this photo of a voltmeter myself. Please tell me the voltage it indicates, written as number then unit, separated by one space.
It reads 4.5 kV
